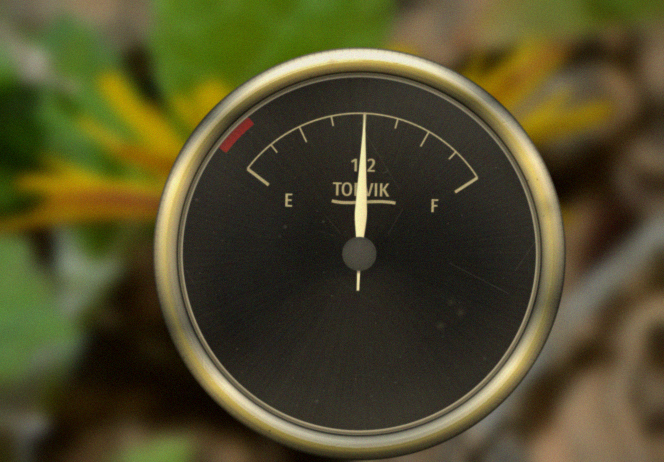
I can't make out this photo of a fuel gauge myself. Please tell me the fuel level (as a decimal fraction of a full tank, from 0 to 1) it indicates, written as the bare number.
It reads 0.5
